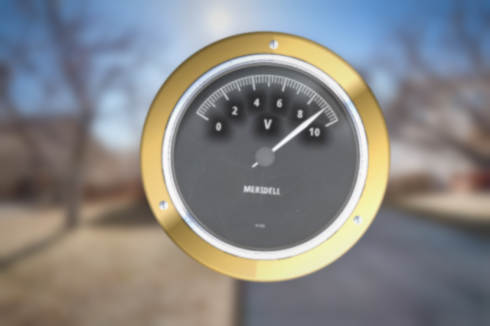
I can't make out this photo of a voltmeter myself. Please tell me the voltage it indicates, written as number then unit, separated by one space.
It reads 9 V
